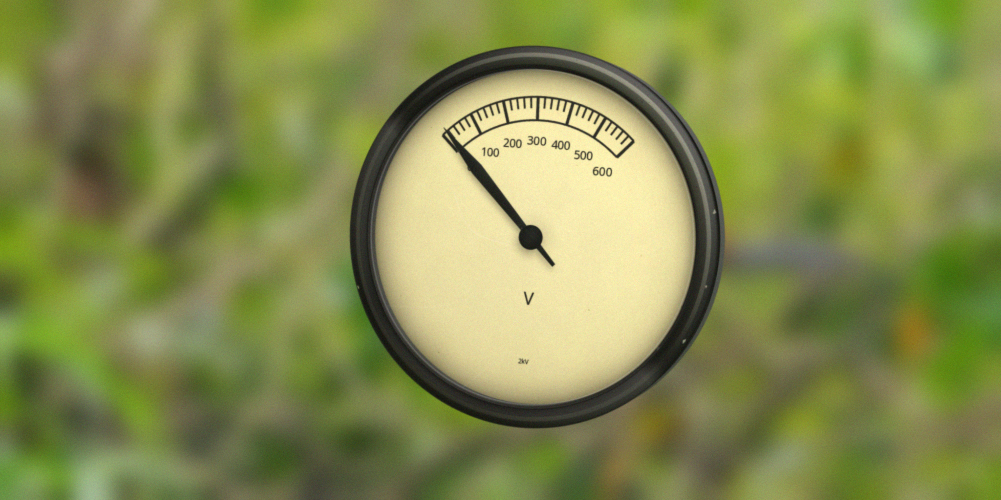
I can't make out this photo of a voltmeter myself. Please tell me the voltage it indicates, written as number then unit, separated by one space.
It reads 20 V
